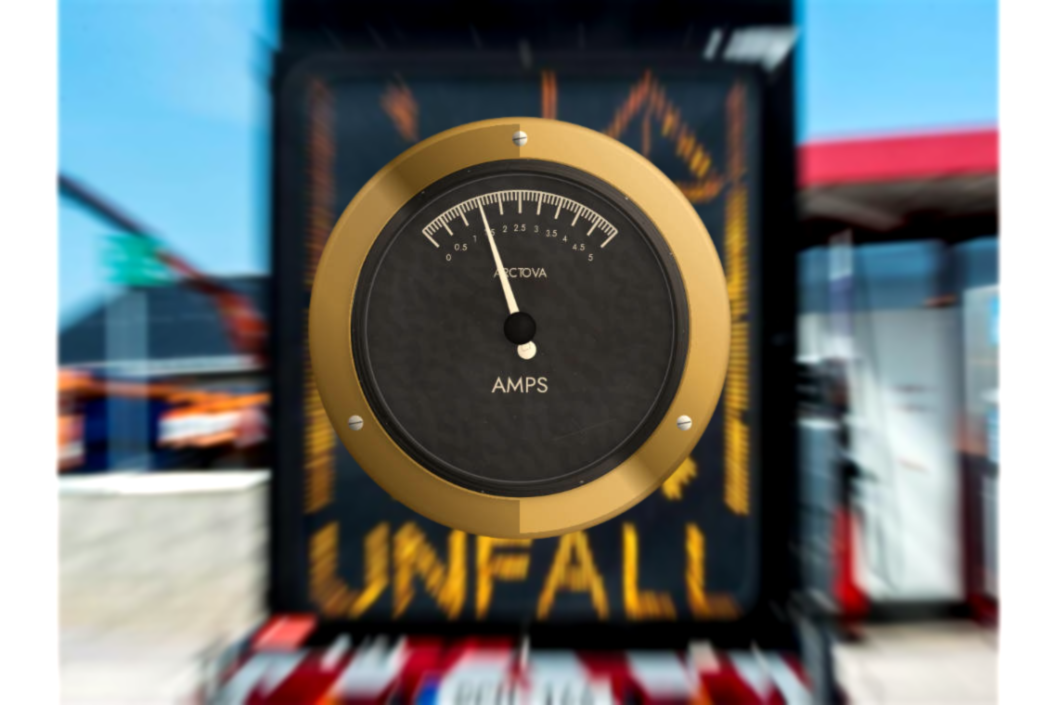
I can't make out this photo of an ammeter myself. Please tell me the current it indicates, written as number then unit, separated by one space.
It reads 1.5 A
